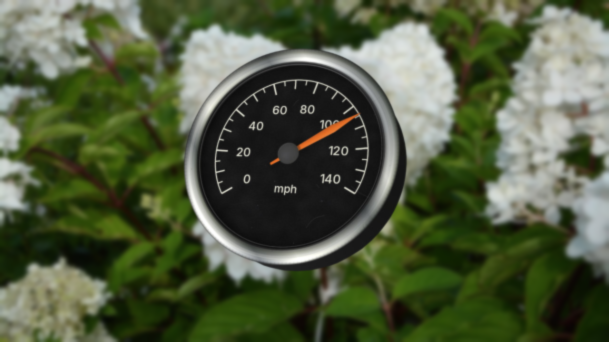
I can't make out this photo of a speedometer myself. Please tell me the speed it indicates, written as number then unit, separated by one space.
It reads 105 mph
